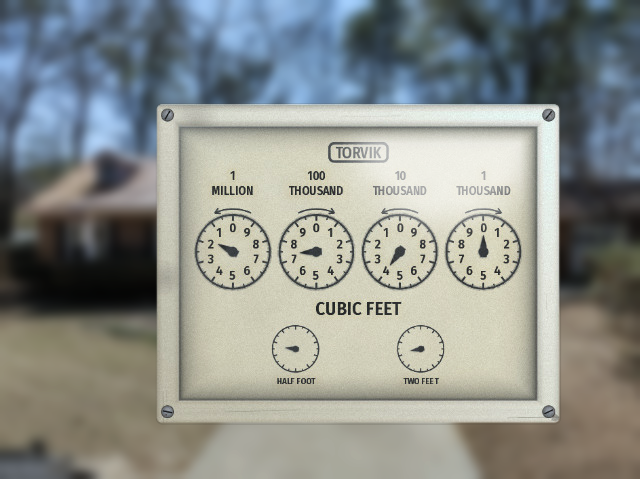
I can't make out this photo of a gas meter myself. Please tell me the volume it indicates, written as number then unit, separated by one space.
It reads 174000 ft³
